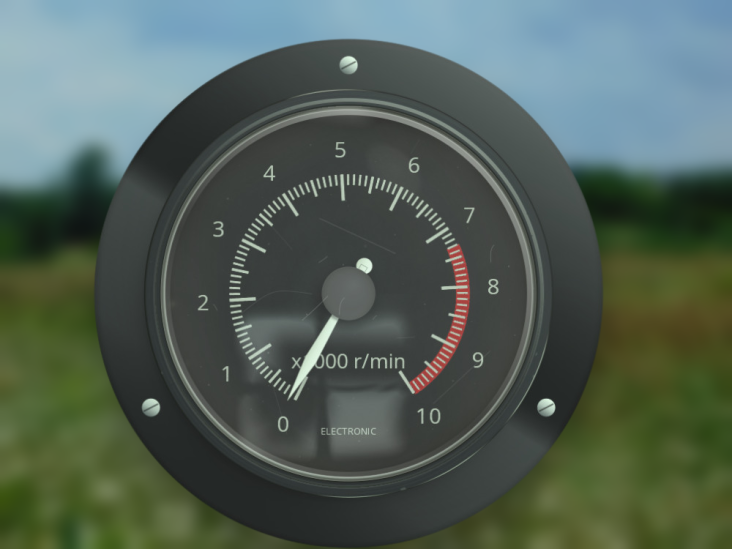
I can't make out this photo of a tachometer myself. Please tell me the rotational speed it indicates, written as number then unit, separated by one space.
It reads 100 rpm
